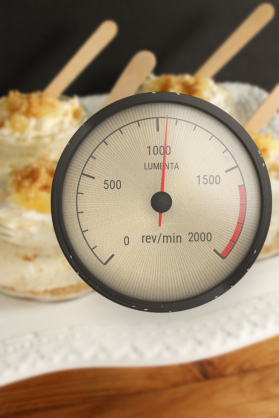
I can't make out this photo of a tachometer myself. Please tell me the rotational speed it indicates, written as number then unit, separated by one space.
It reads 1050 rpm
